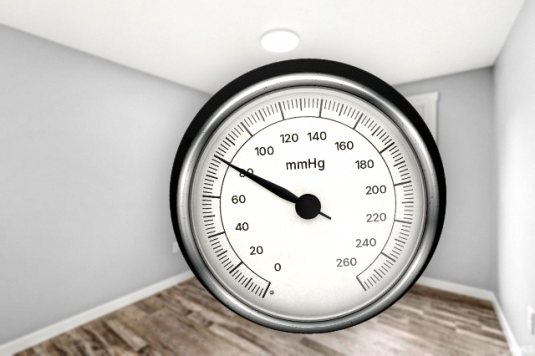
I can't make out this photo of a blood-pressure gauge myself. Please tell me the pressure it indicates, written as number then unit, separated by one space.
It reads 80 mmHg
